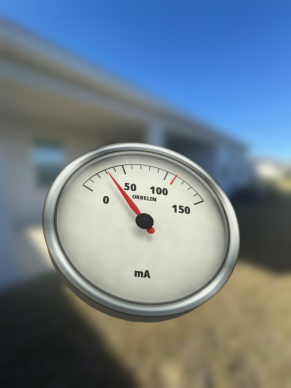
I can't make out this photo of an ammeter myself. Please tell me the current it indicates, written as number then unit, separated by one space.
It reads 30 mA
